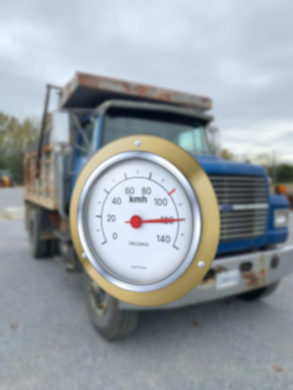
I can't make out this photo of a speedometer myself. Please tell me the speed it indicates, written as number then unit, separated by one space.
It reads 120 km/h
